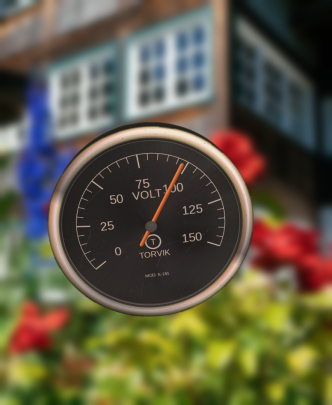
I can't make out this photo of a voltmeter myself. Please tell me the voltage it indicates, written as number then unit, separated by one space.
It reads 97.5 V
